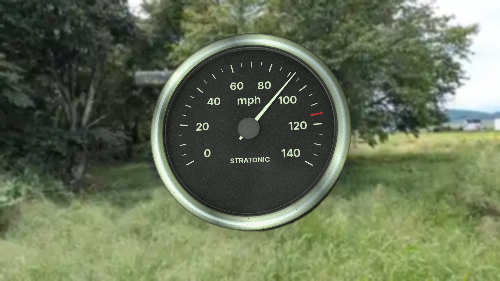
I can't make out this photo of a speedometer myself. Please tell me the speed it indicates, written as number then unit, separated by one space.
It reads 92.5 mph
